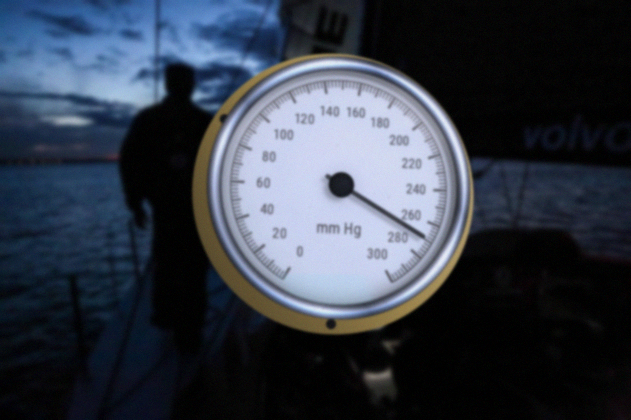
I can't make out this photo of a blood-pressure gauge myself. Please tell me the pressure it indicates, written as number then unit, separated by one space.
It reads 270 mmHg
